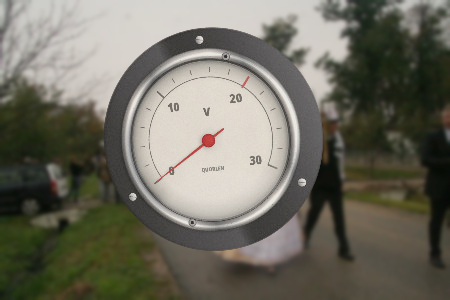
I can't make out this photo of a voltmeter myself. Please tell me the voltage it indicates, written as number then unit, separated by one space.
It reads 0 V
